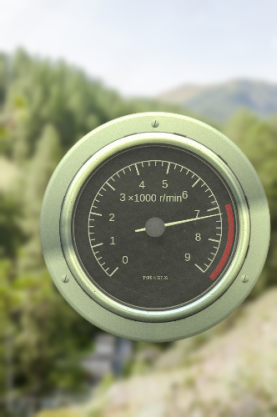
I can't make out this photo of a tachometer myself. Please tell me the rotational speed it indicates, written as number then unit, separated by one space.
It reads 7200 rpm
